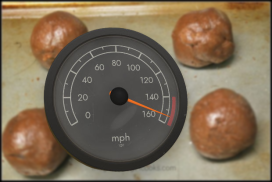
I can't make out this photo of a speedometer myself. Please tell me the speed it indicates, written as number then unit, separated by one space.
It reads 155 mph
